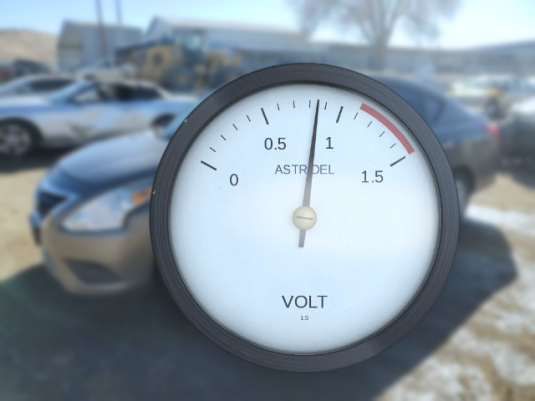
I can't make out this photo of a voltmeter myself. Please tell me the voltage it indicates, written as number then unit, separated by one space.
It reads 0.85 V
